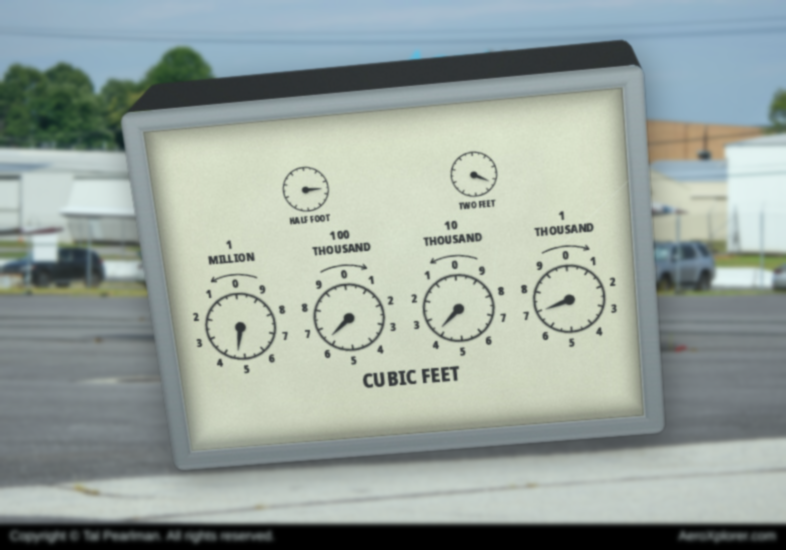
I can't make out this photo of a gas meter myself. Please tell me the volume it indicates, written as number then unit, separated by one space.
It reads 463700 ft³
